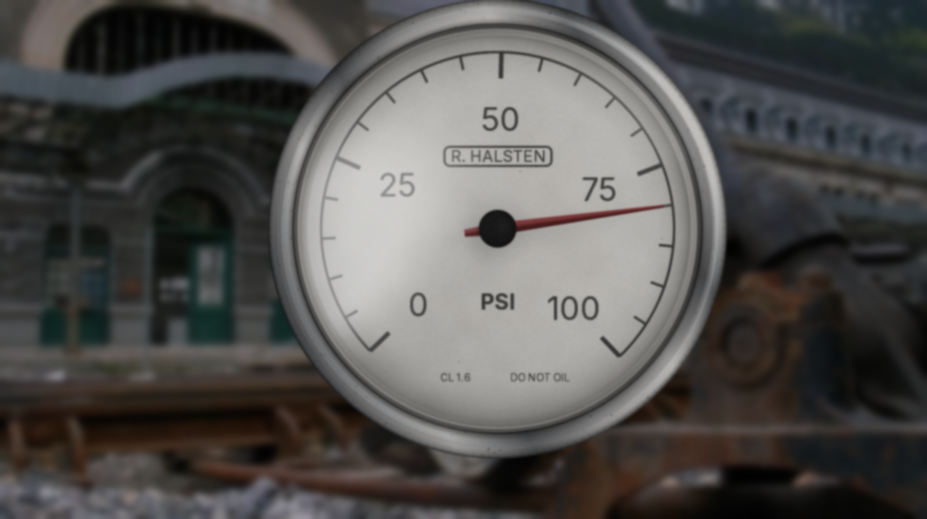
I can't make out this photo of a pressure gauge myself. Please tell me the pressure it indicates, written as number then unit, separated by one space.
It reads 80 psi
